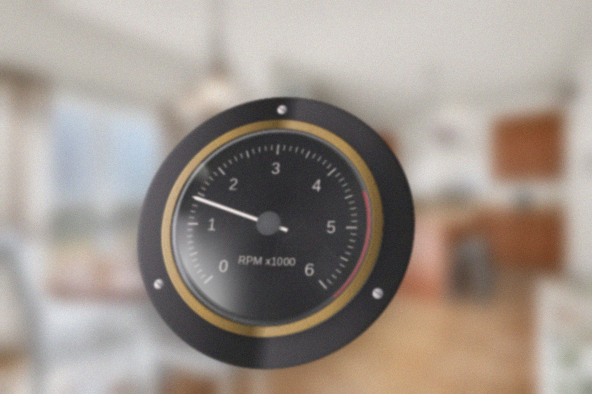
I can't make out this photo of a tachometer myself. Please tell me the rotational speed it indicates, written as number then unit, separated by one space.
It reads 1400 rpm
